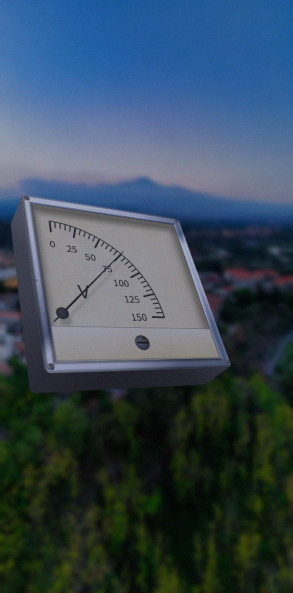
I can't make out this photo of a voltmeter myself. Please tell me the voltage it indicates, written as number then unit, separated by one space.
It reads 75 V
